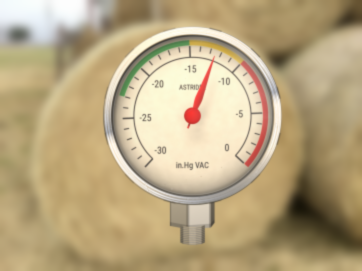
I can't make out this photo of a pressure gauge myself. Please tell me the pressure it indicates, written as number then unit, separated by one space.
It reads -12.5 inHg
